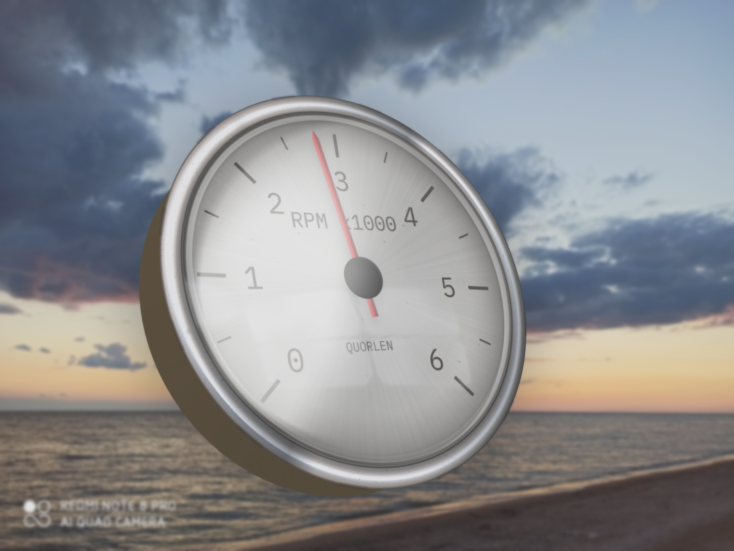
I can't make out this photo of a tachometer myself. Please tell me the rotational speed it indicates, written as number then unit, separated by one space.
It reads 2750 rpm
